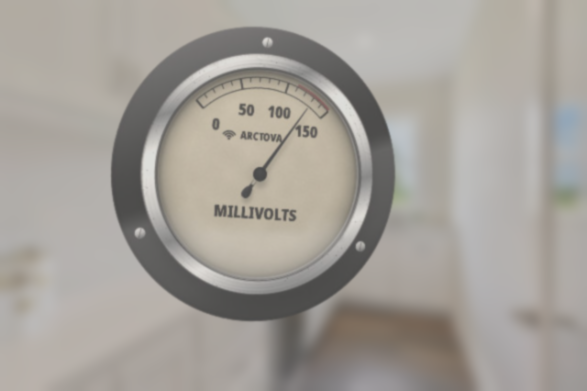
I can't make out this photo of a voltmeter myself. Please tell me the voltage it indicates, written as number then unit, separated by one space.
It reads 130 mV
